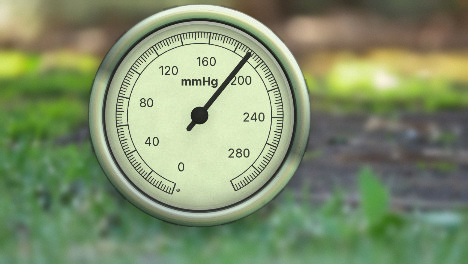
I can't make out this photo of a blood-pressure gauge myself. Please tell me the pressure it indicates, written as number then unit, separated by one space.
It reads 190 mmHg
